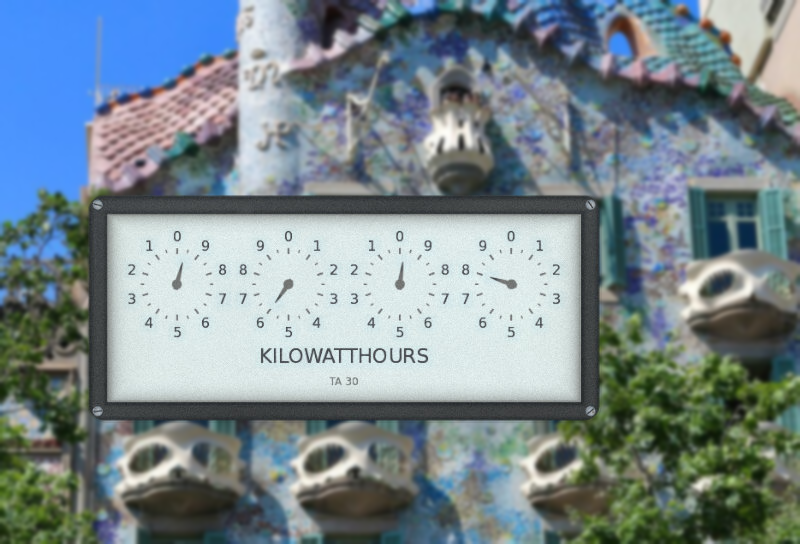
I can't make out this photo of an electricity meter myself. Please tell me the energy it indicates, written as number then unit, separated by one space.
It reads 9598 kWh
